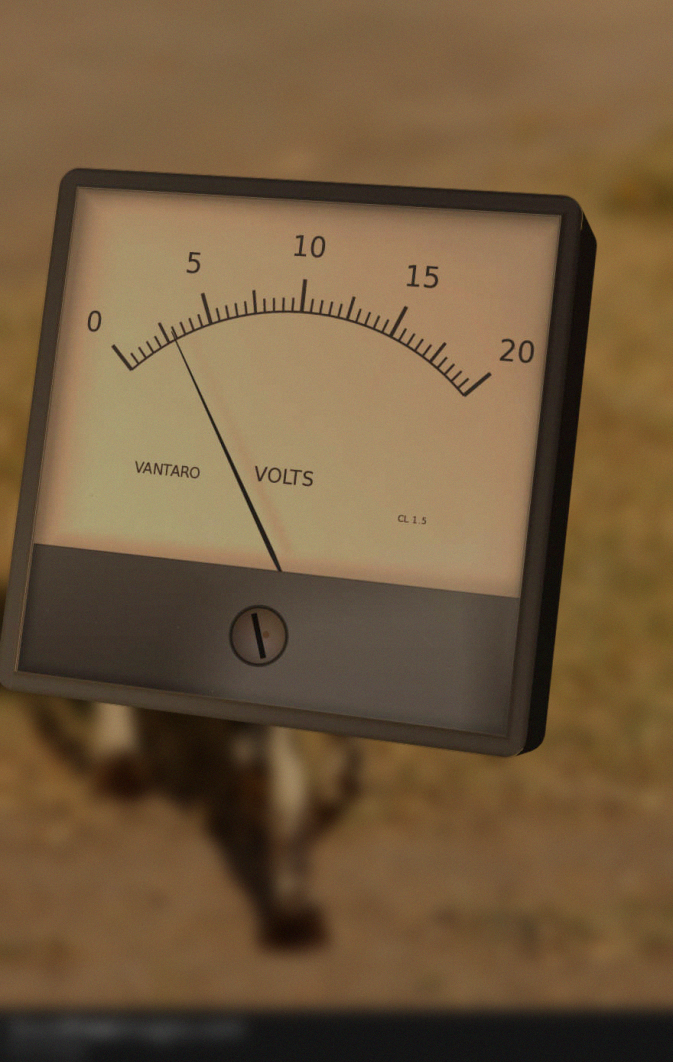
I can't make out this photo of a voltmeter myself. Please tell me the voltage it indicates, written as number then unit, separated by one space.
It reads 3 V
